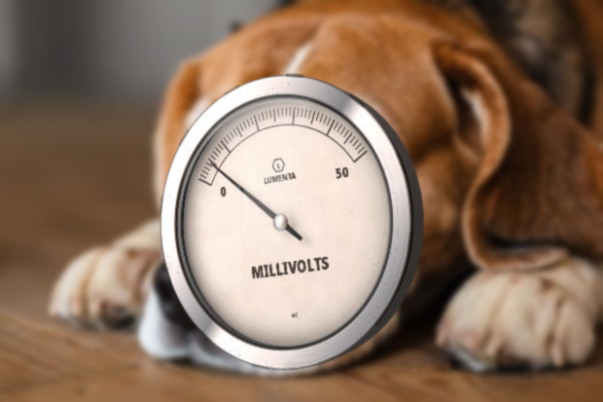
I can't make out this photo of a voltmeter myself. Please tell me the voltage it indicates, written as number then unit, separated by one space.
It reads 5 mV
